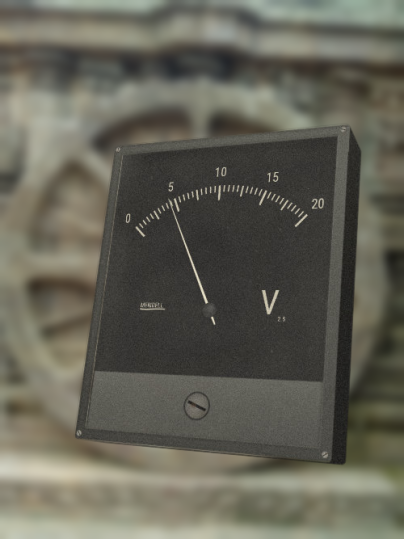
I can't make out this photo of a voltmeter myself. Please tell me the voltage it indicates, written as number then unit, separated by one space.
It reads 4.5 V
